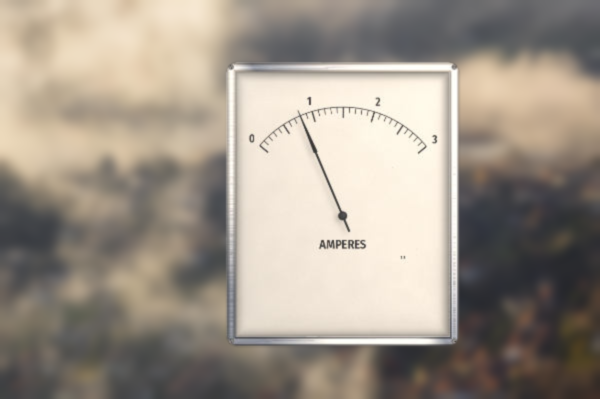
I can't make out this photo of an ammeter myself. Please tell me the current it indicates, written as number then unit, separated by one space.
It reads 0.8 A
